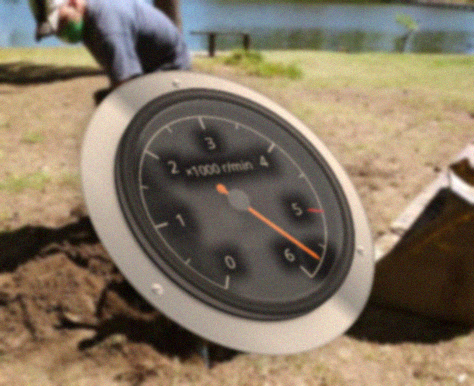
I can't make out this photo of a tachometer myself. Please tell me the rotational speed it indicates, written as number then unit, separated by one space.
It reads 5750 rpm
